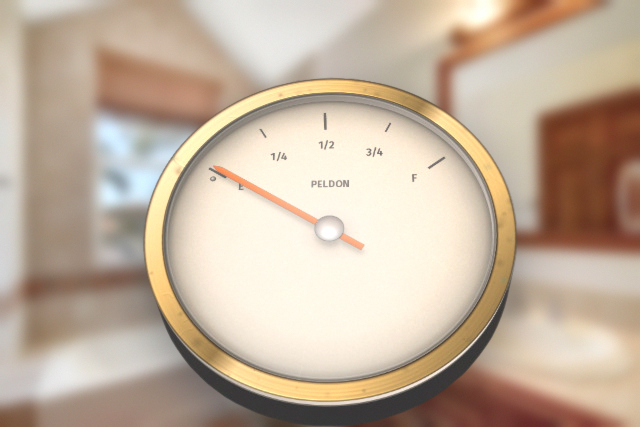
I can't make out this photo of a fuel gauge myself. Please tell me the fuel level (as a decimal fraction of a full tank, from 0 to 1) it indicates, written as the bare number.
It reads 0
